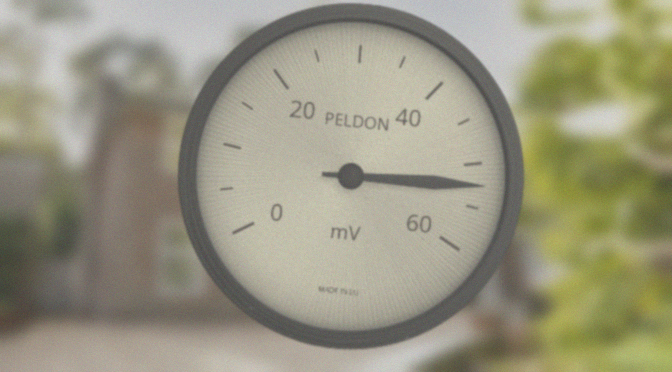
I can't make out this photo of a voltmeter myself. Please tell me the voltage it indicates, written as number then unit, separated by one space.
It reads 52.5 mV
